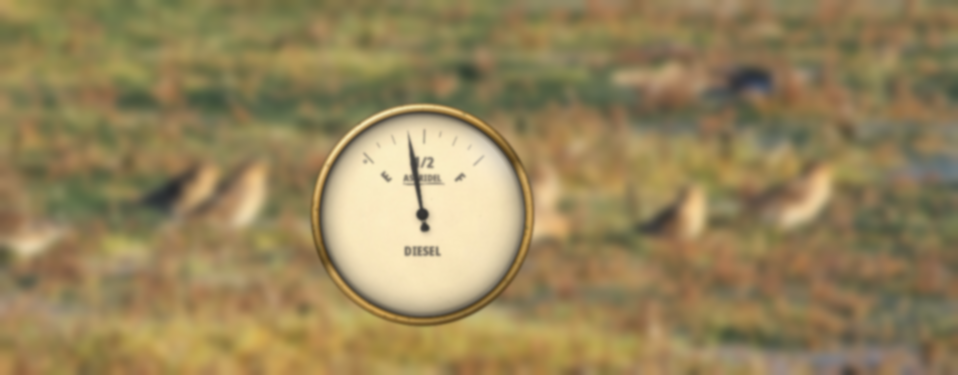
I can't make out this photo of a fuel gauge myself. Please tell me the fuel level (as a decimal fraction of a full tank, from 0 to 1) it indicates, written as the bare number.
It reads 0.375
